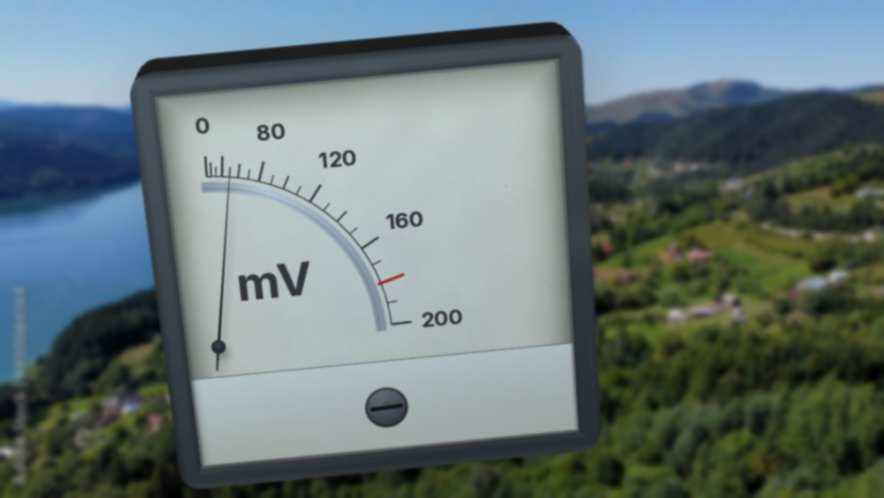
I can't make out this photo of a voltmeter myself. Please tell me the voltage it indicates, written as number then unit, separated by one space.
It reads 50 mV
